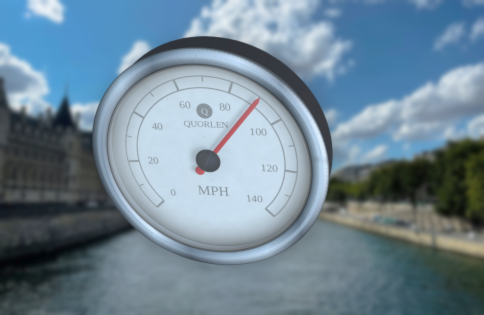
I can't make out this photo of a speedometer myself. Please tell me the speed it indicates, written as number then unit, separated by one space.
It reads 90 mph
